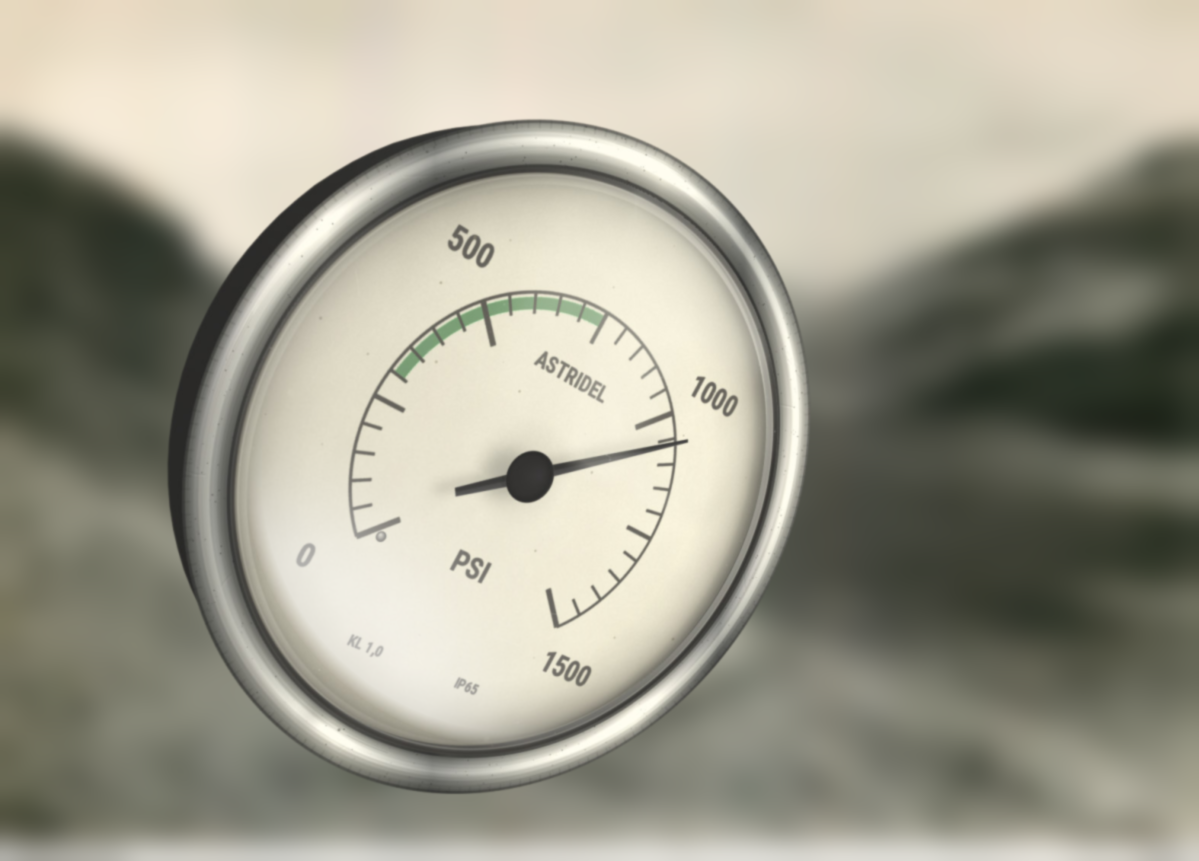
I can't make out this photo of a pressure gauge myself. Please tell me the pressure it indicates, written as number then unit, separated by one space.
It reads 1050 psi
